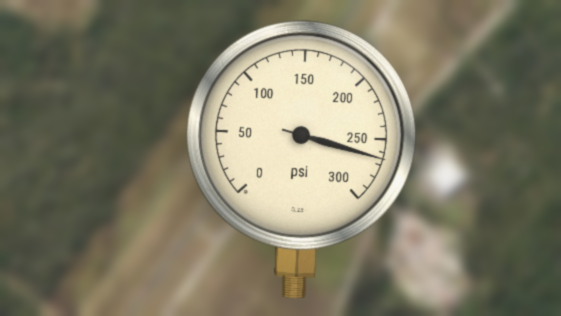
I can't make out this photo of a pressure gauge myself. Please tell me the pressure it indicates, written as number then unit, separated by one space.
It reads 265 psi
